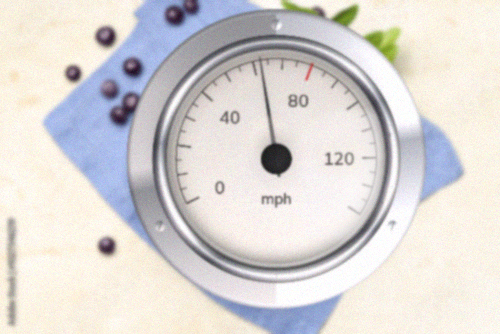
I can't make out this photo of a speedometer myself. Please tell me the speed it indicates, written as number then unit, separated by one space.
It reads 62.5 mph
